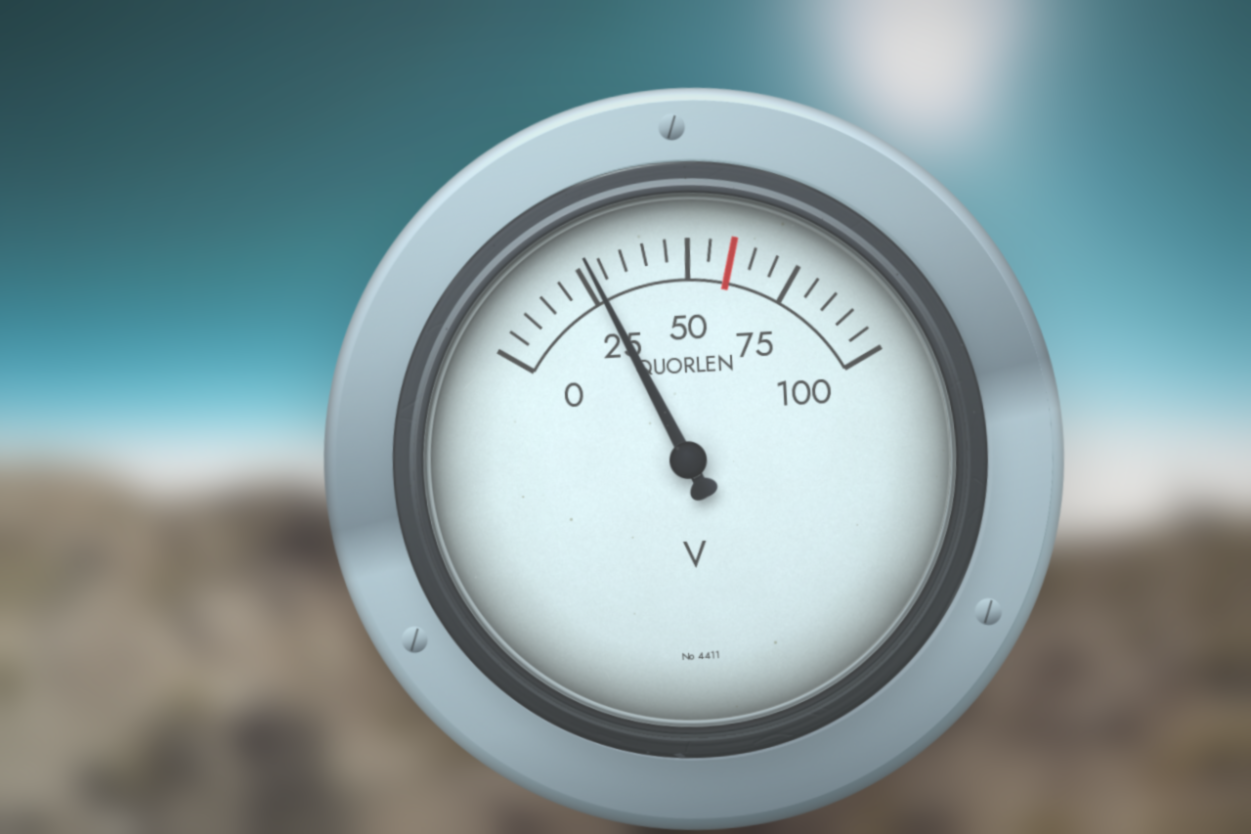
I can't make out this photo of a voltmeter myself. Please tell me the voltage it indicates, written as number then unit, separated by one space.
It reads 27.5 V
